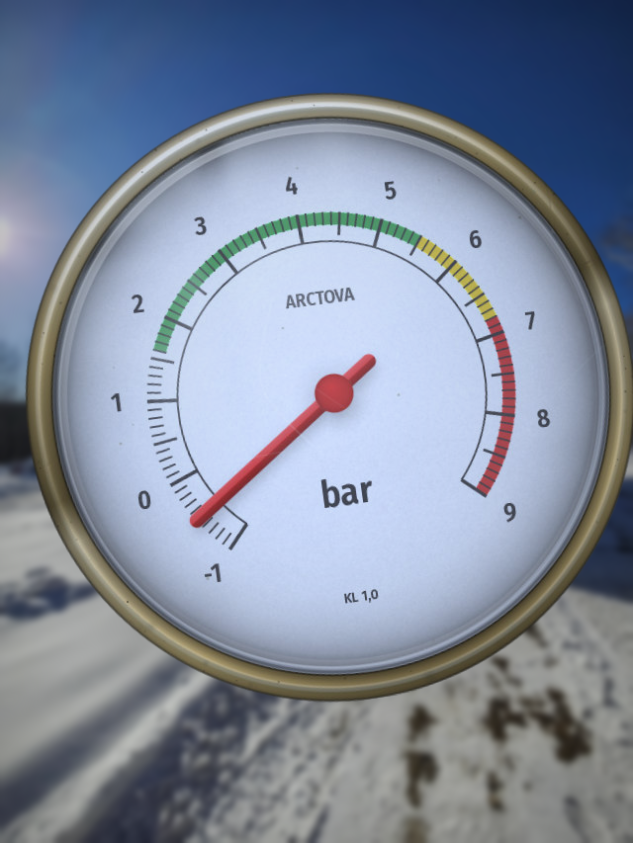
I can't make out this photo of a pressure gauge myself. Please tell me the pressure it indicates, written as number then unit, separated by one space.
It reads -0.5 bar
